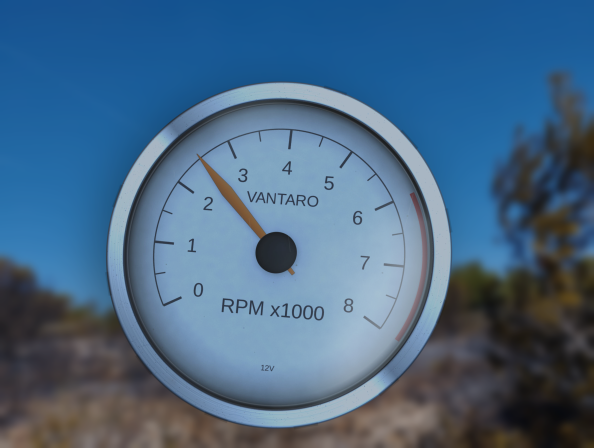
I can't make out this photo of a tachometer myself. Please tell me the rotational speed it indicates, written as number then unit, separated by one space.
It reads 2500 rpm
